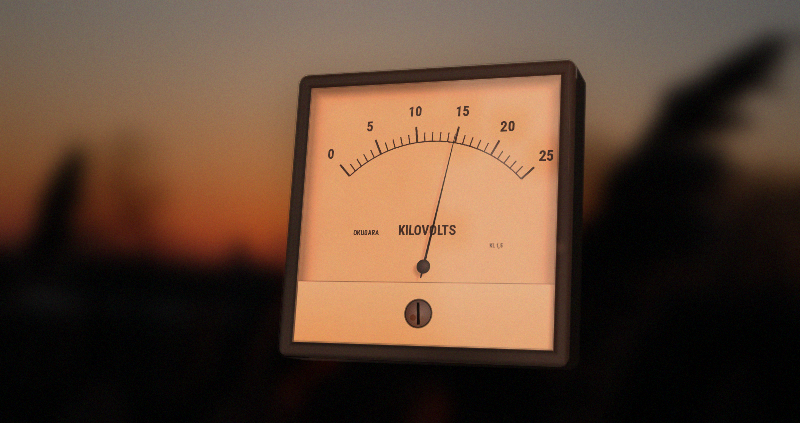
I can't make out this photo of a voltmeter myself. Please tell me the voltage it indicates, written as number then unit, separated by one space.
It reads 15 kV
